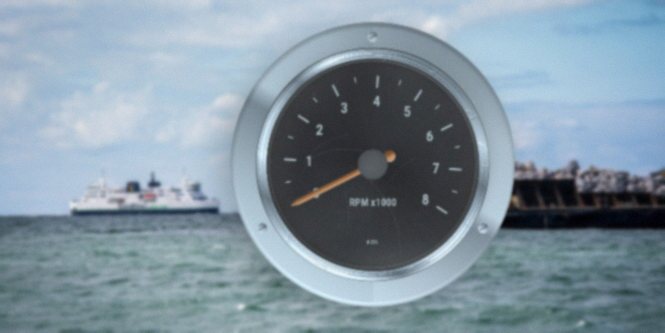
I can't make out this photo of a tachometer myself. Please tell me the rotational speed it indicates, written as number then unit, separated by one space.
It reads 0 rpm
